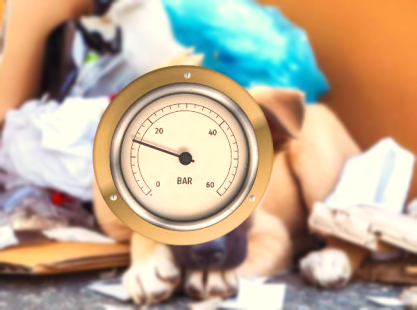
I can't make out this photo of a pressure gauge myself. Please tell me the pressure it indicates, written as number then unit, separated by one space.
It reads 14 bar
